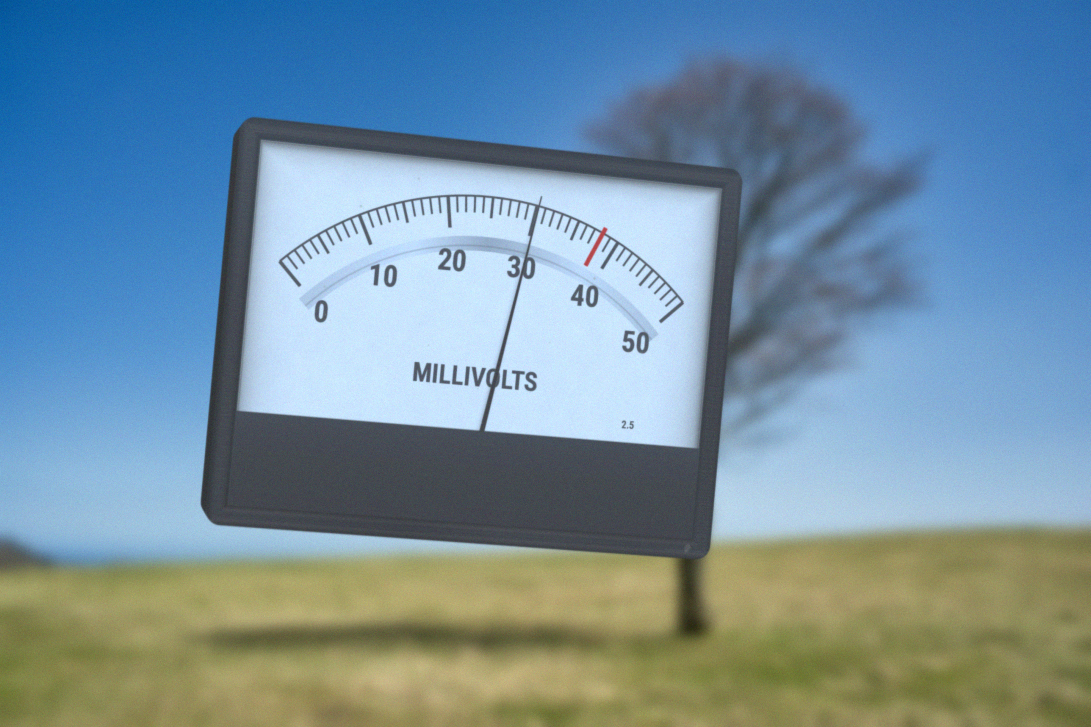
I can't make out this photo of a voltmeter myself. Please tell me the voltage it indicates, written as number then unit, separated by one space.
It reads 30 mV
